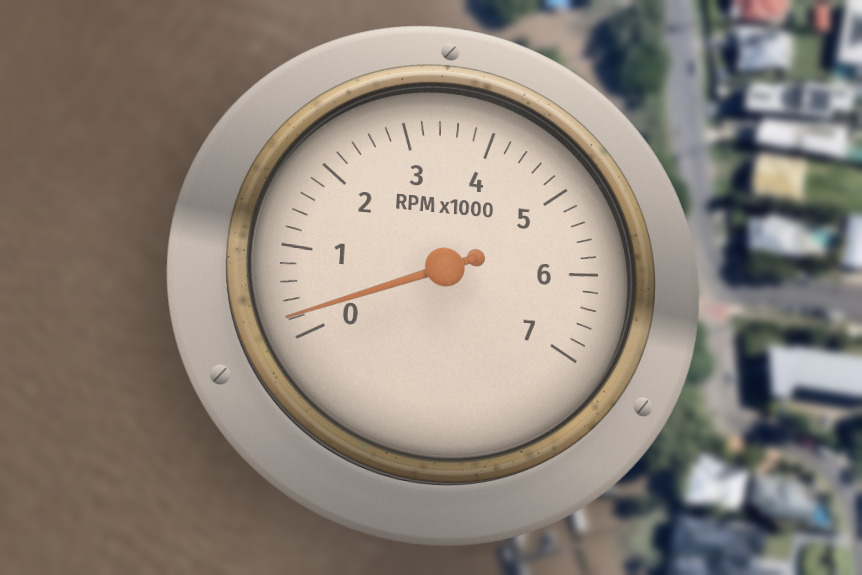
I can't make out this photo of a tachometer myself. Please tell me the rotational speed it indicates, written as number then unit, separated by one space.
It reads 200 rpm
